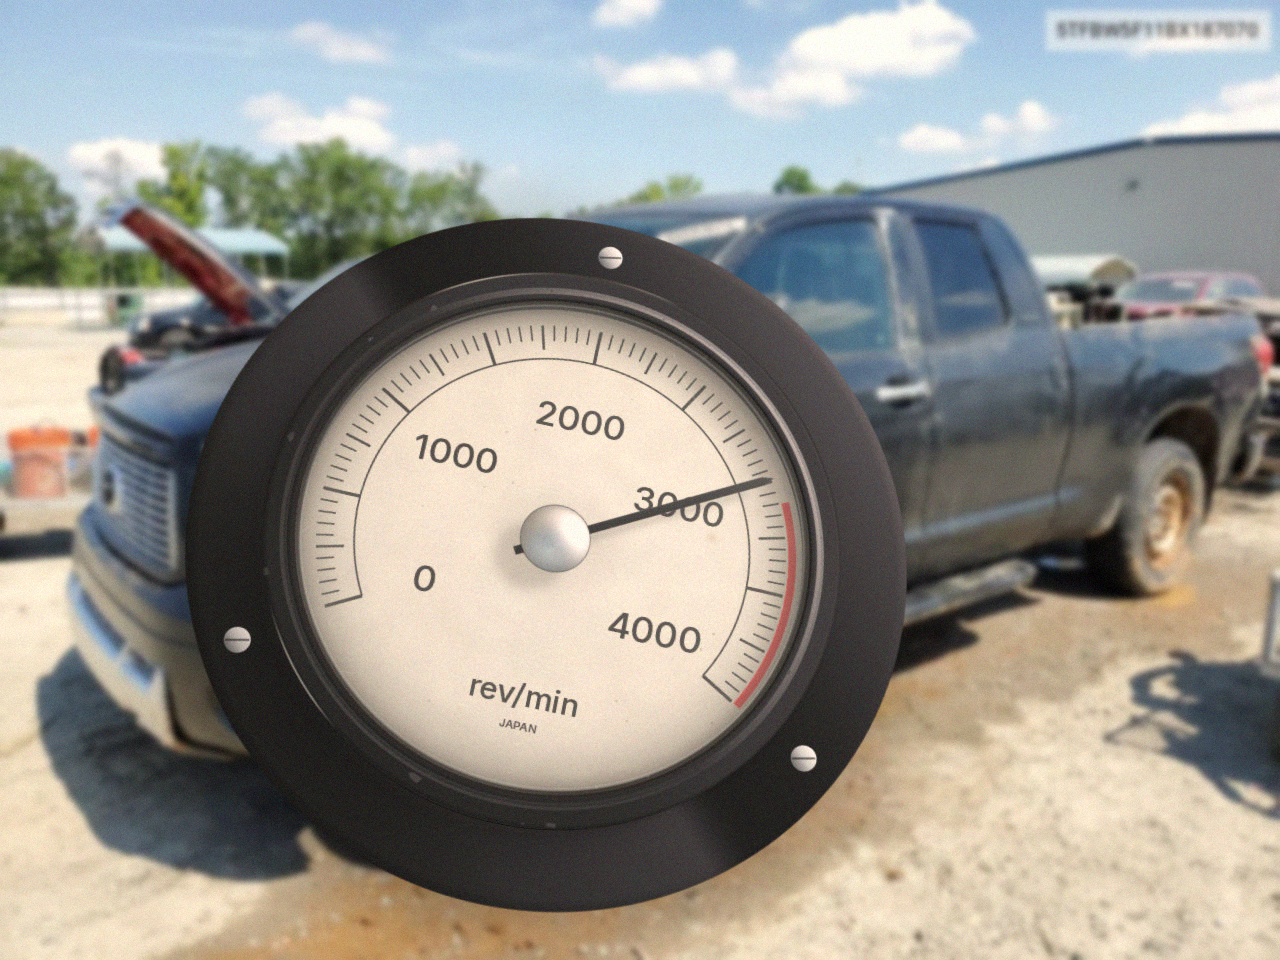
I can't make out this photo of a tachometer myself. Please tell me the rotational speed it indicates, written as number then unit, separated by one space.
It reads 3000 rpm
